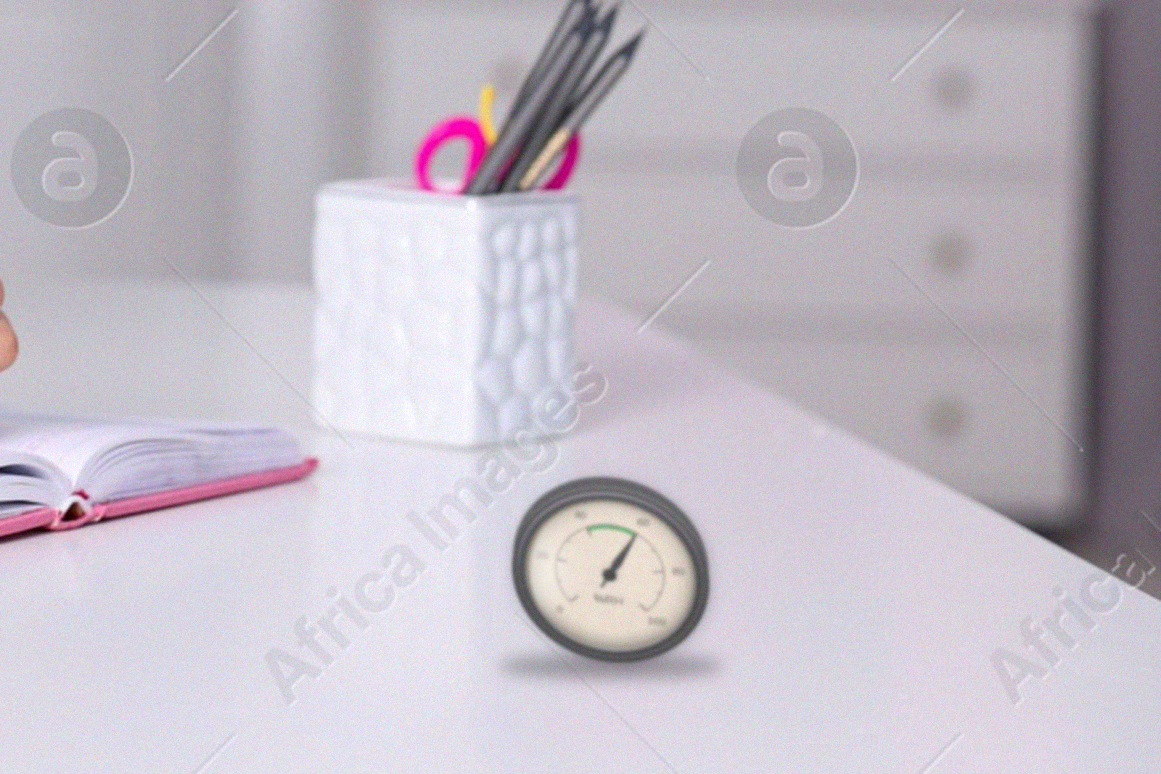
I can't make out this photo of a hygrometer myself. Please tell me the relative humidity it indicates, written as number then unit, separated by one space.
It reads 60 %
